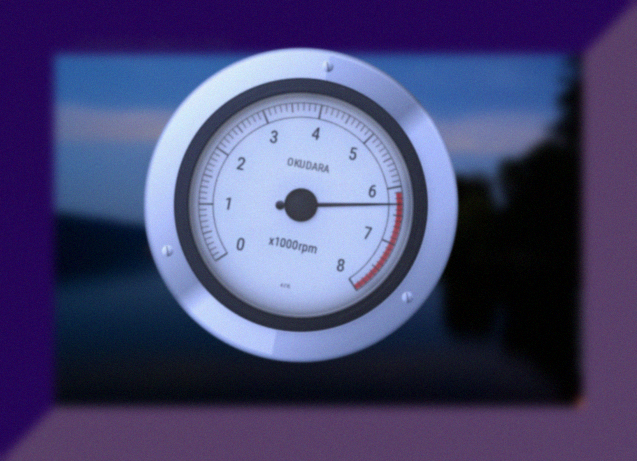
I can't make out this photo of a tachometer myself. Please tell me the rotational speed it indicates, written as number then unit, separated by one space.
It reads 6300 rpm
